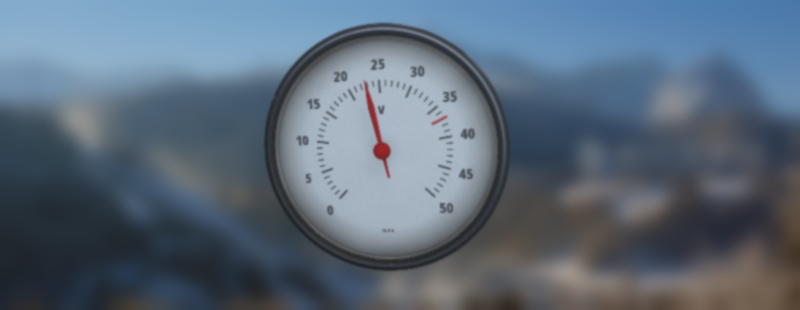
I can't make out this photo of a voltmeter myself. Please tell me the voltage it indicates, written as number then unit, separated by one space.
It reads 23 V
